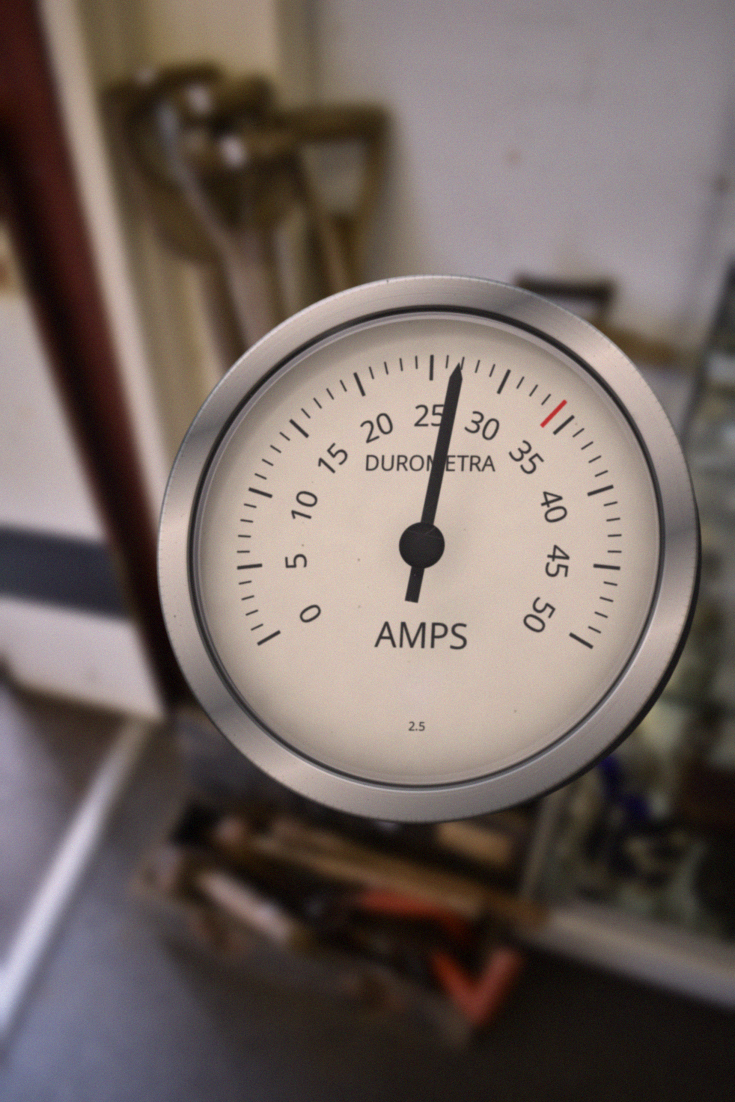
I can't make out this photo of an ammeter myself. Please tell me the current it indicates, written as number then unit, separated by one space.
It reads 27 A
